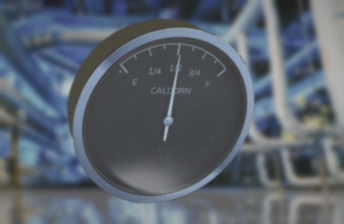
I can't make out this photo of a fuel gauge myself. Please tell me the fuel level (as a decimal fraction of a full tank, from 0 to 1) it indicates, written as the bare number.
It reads 0.5
